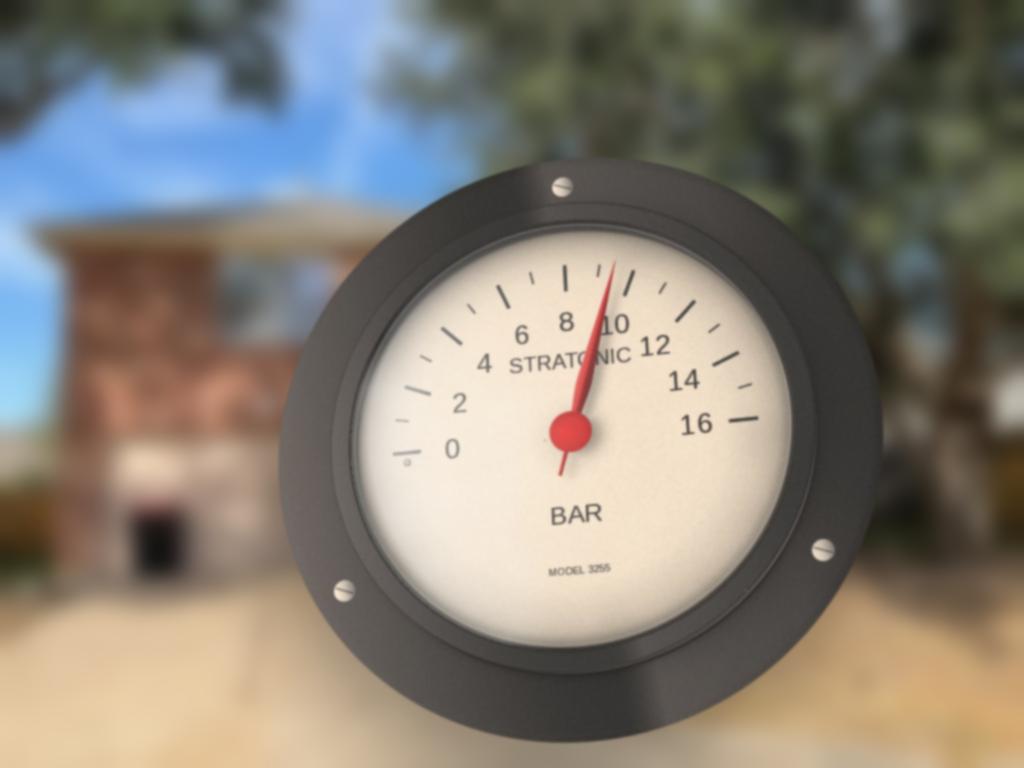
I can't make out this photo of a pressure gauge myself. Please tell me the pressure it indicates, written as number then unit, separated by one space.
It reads 9.5 bar
